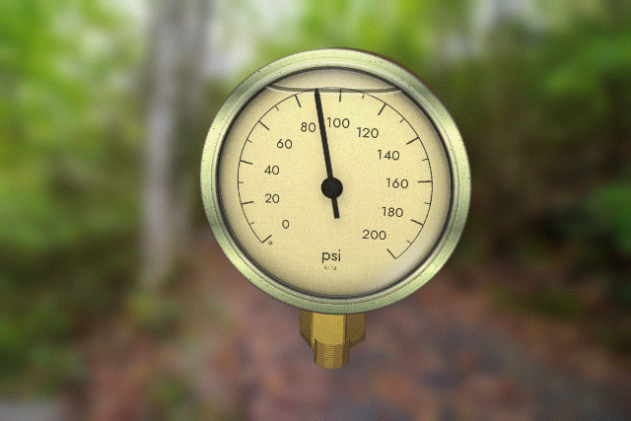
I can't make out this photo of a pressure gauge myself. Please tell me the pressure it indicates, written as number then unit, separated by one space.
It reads 90 psi
